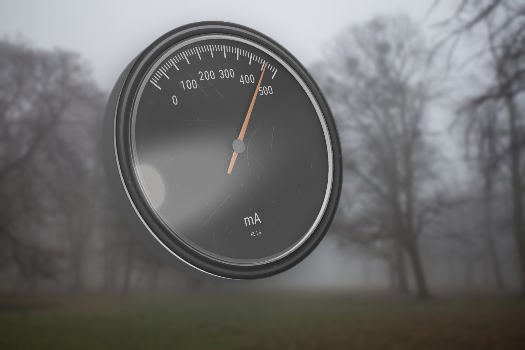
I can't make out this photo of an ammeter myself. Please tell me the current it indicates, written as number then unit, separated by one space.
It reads 450 mA
